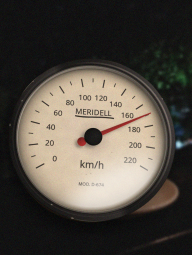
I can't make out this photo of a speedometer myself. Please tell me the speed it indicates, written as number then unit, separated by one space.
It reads 170 km/h
